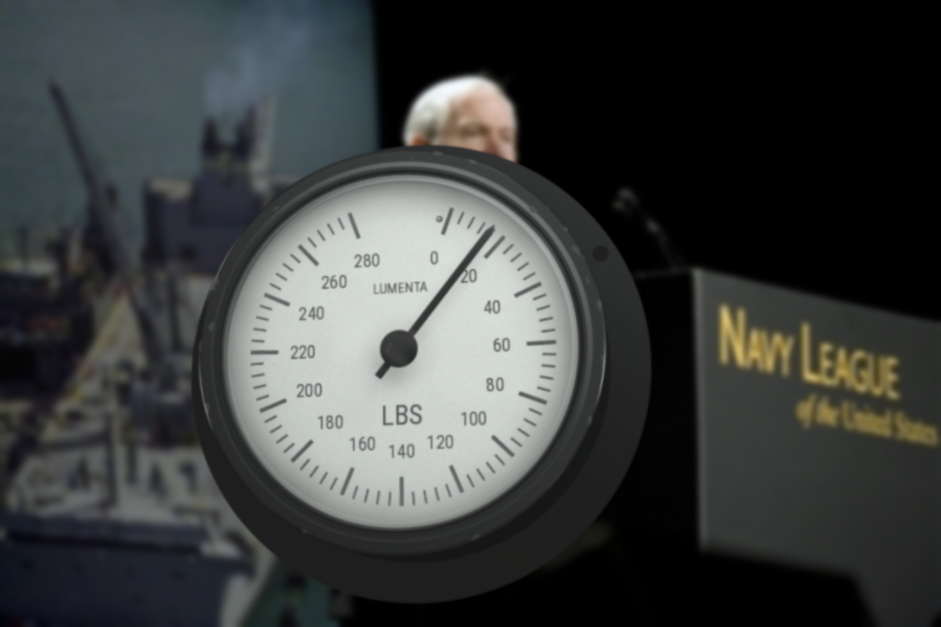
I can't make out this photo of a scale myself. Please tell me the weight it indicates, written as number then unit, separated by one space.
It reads 16 lb
